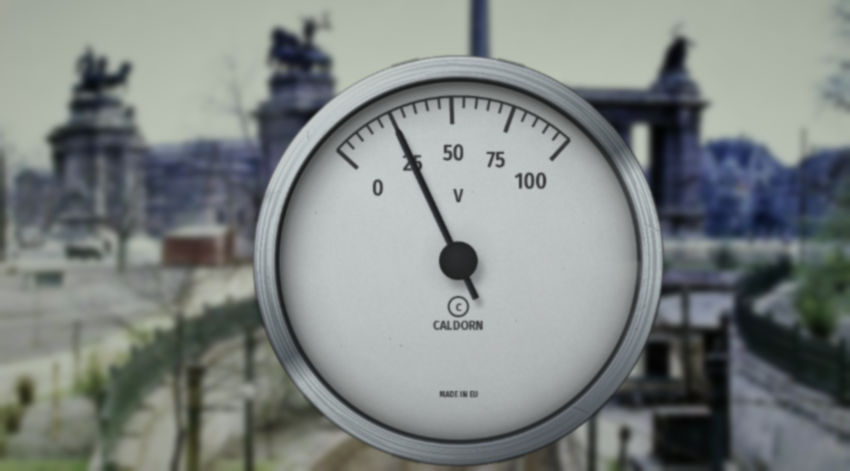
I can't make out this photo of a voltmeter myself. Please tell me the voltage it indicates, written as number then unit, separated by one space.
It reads 25 V
